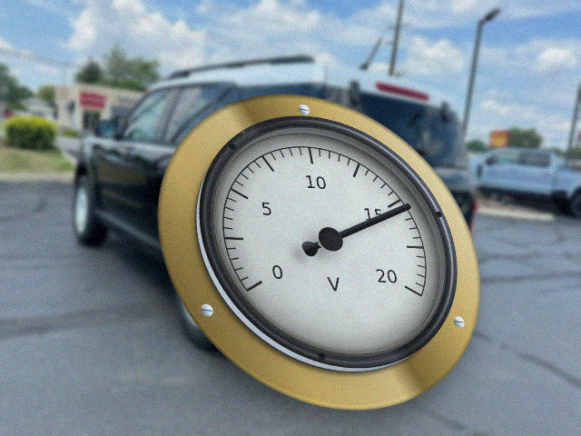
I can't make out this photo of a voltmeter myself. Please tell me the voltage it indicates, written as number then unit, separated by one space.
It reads 15.5 V
